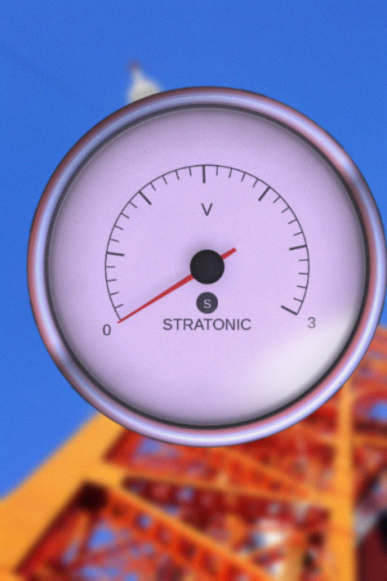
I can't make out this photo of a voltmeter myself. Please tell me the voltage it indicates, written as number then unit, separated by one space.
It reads 0 V
